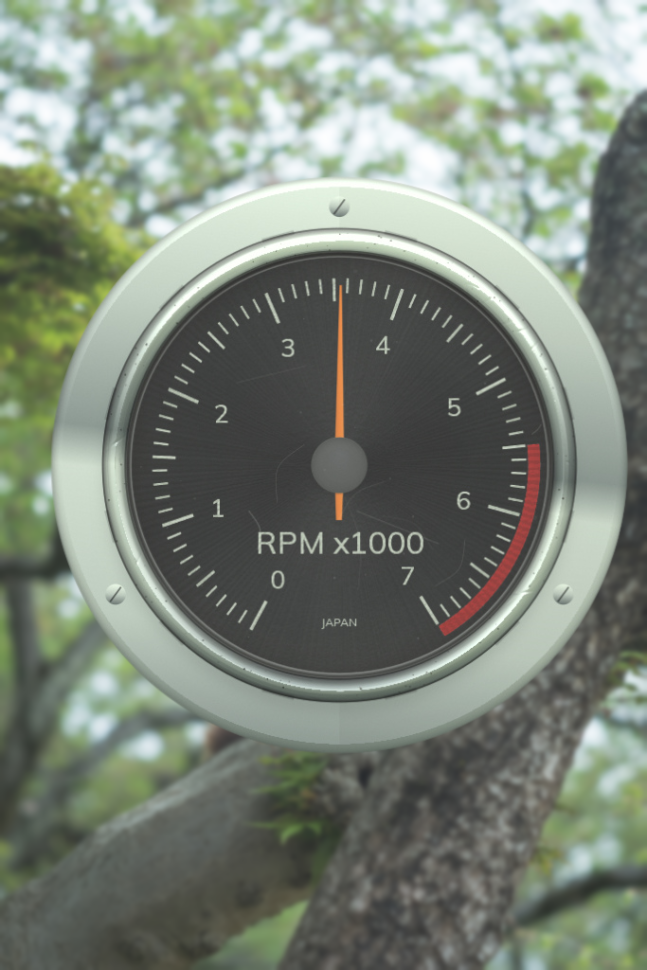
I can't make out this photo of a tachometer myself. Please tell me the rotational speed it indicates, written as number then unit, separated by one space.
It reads 3550 rpm
